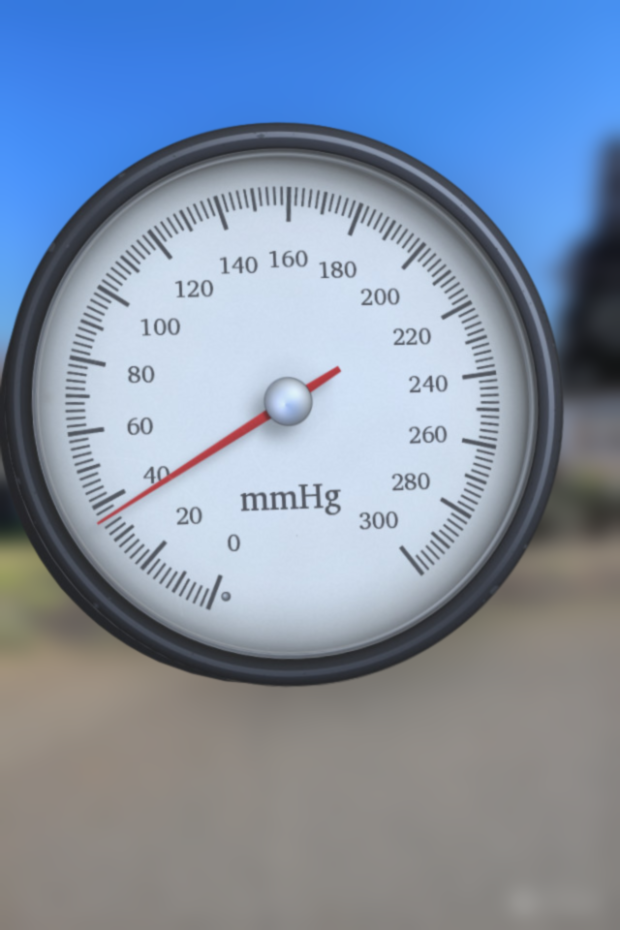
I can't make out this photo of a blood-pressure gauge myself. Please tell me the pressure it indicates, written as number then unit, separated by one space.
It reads 36 mmHg
